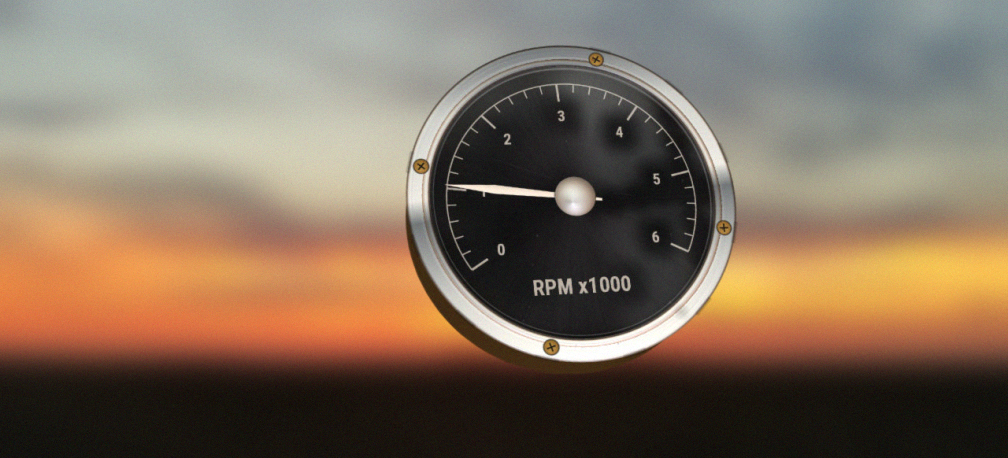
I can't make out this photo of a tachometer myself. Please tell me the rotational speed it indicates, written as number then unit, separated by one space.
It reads 1000 rpm
